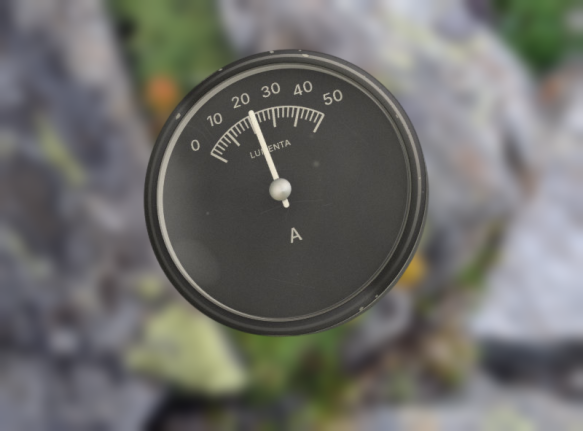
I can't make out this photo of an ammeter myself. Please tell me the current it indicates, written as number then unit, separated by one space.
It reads 22 A
